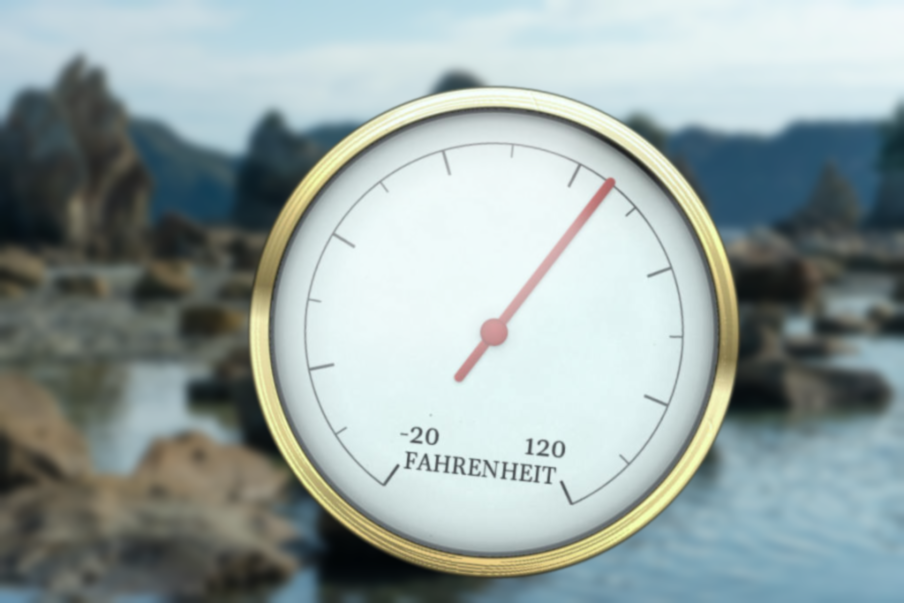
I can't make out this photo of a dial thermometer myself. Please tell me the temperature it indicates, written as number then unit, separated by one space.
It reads 65 °F
